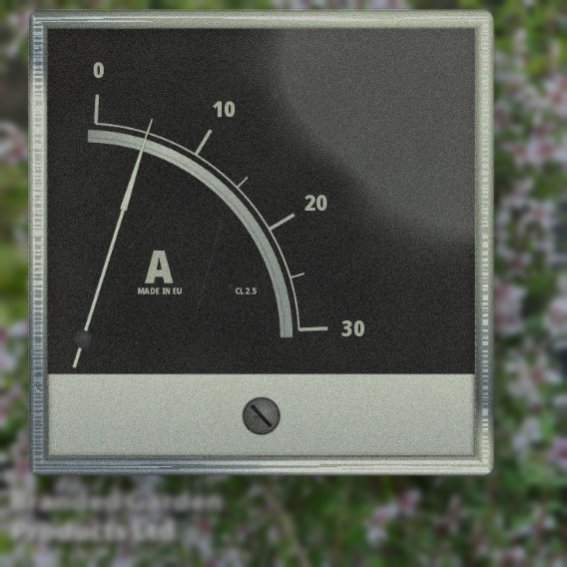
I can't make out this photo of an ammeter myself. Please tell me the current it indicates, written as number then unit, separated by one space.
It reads 5 A
